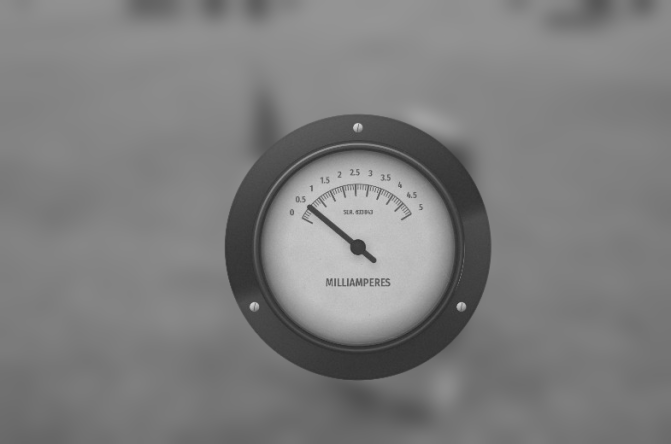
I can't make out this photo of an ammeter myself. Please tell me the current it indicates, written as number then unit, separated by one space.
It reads 0.5 mA
